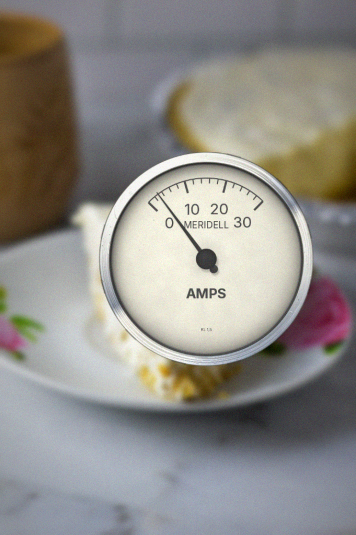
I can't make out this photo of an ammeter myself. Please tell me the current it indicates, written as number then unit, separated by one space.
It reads 3 A
